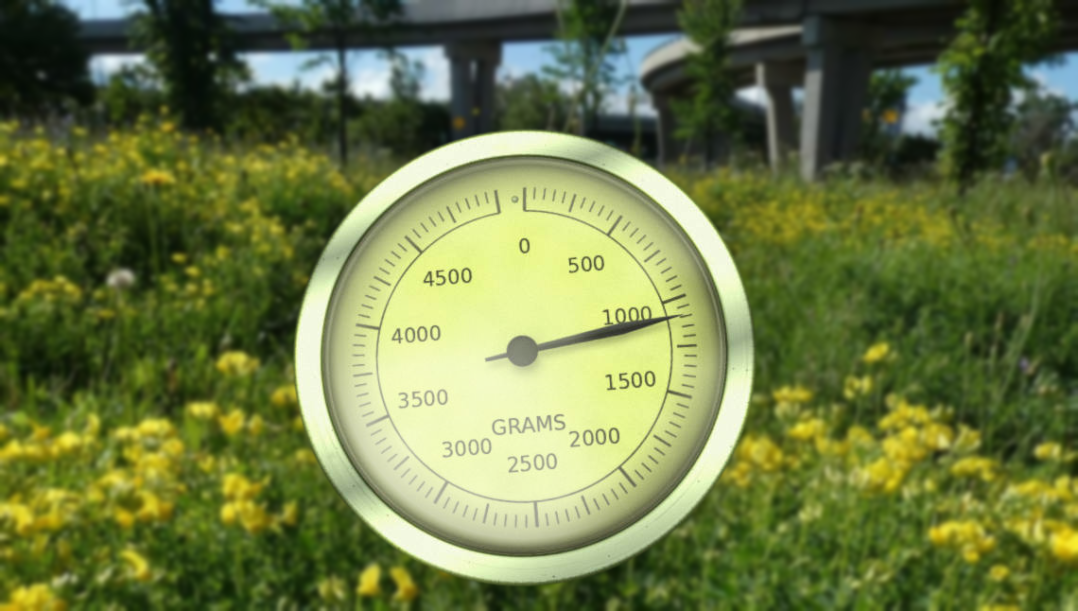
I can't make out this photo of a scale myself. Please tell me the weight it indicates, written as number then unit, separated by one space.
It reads 1100 g
